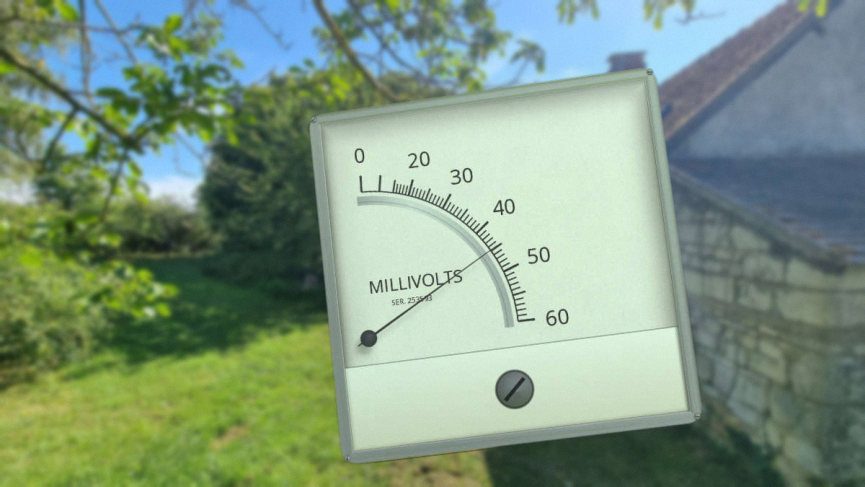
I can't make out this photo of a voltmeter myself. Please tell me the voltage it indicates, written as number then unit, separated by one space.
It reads 45 mV
